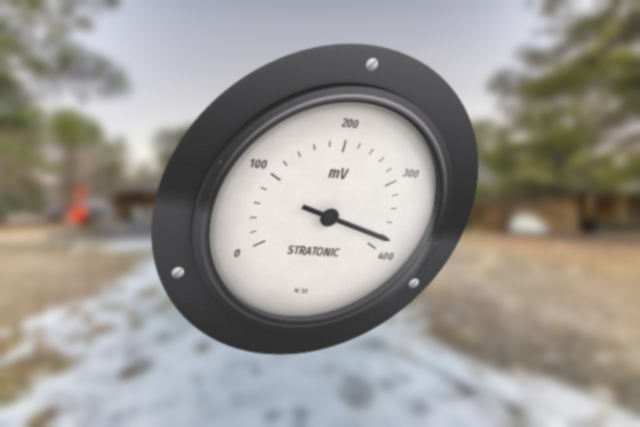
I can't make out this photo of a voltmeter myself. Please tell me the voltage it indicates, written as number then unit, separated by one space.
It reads 380 mV
